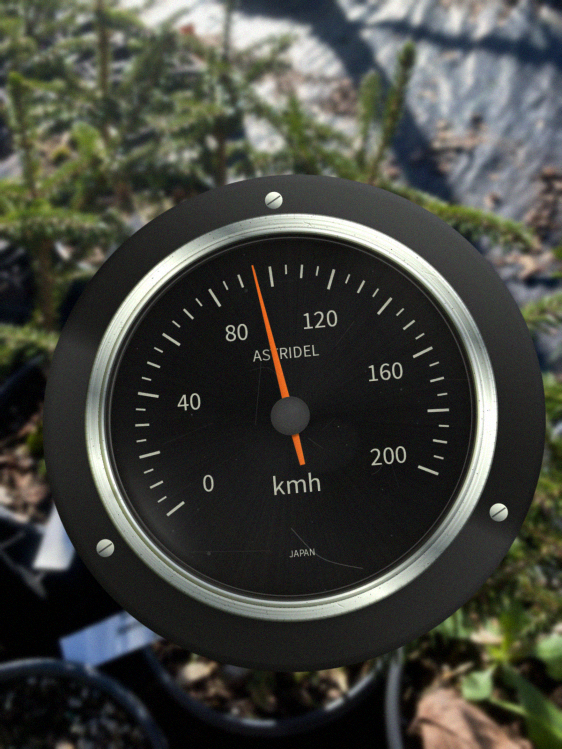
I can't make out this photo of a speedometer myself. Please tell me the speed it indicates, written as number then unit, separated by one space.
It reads 95 km/h
